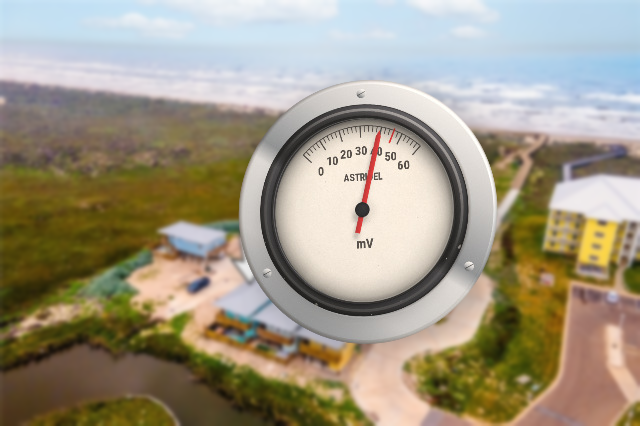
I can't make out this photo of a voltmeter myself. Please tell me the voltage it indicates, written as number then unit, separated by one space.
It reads 40 mV
